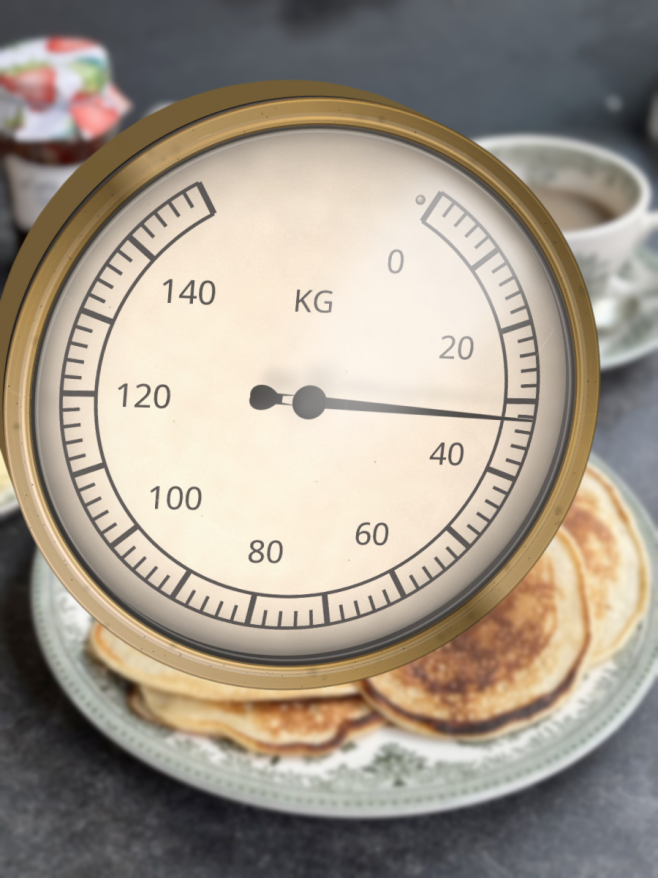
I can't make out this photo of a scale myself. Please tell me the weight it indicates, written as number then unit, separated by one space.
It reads 32 kg
